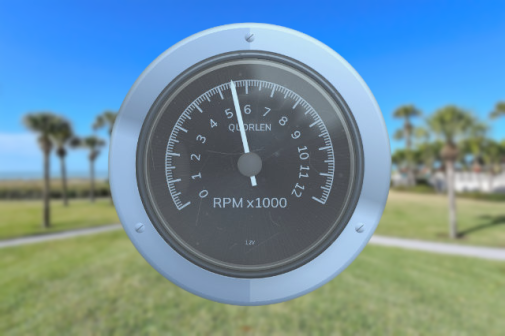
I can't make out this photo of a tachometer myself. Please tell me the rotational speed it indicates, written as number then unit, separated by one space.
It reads 5500 rpm
